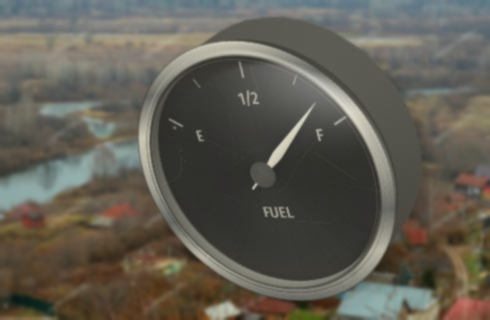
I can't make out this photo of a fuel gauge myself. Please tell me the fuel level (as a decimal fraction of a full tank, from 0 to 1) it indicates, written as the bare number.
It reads 0.875
